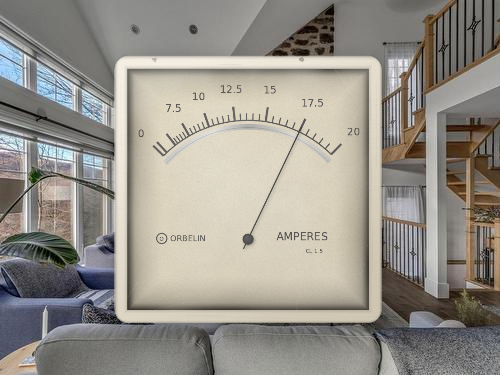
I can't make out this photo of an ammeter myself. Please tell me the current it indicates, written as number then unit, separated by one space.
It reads 17.5 A
